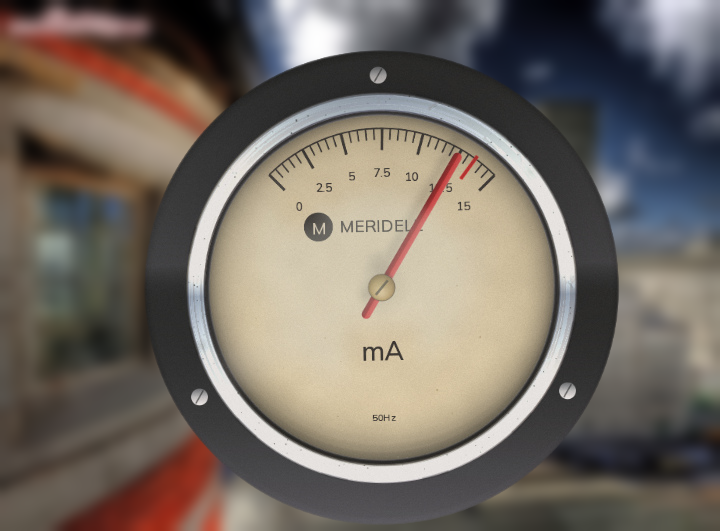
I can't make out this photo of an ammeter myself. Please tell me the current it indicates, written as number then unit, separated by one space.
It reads 12.5 mA
